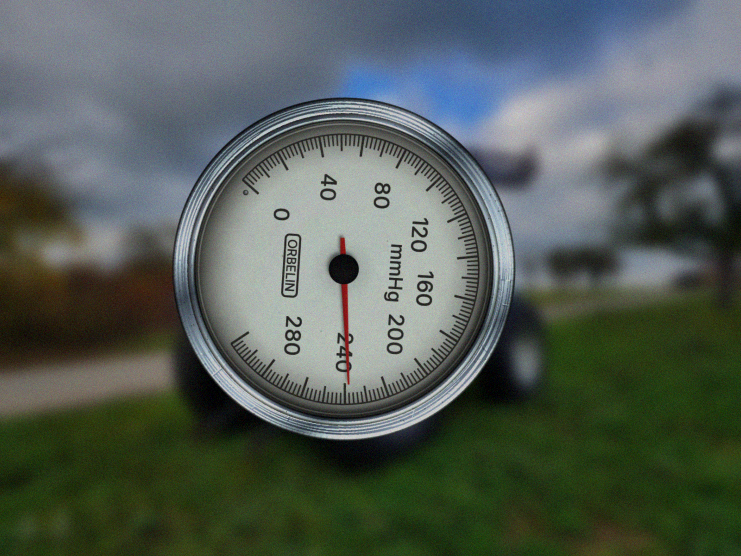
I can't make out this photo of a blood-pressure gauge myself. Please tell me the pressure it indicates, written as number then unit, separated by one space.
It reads 238 mmHg
